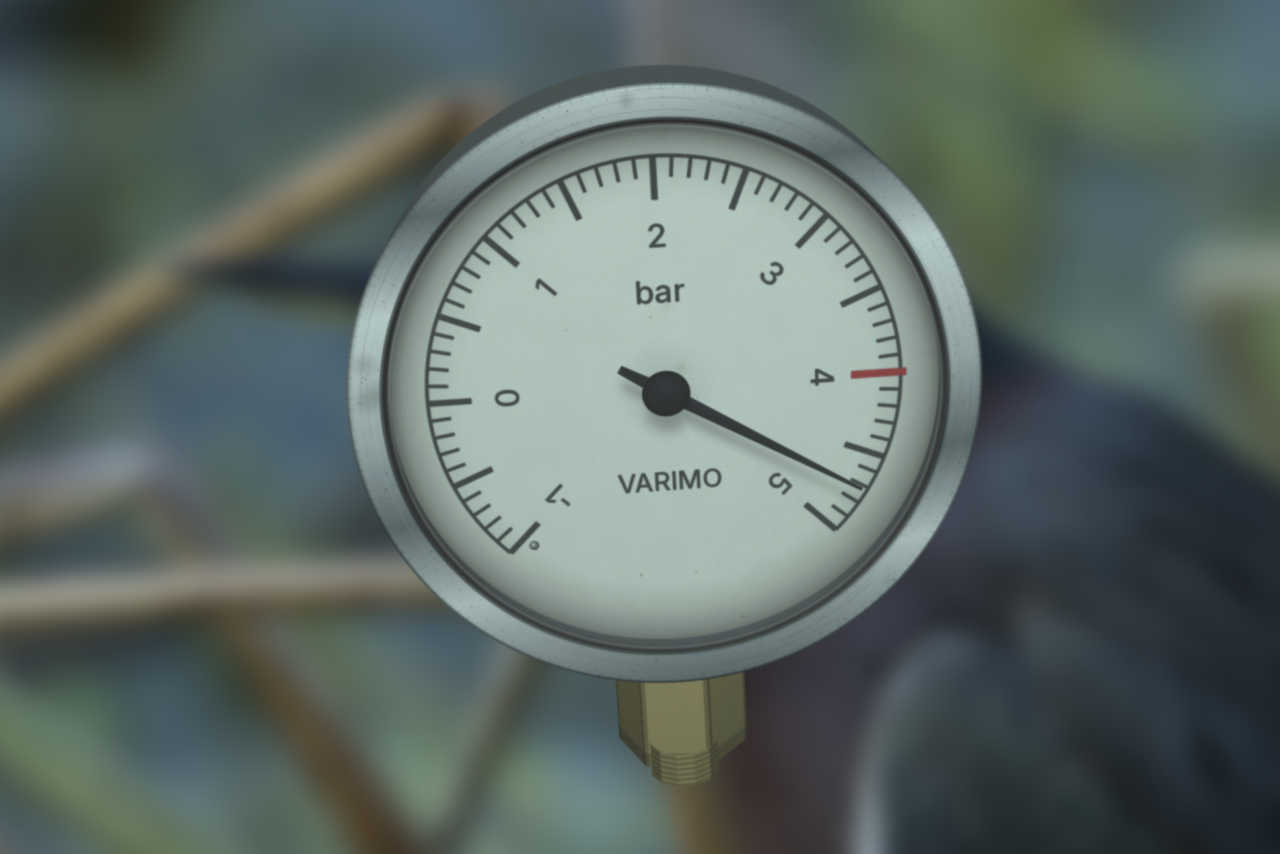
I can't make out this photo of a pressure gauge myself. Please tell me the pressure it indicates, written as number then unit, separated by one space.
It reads 4.7 bar
